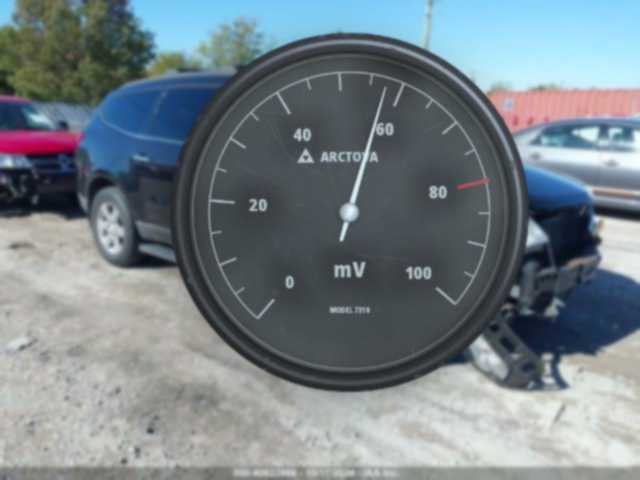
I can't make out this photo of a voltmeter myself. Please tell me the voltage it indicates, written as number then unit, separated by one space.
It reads 57.5 mV
